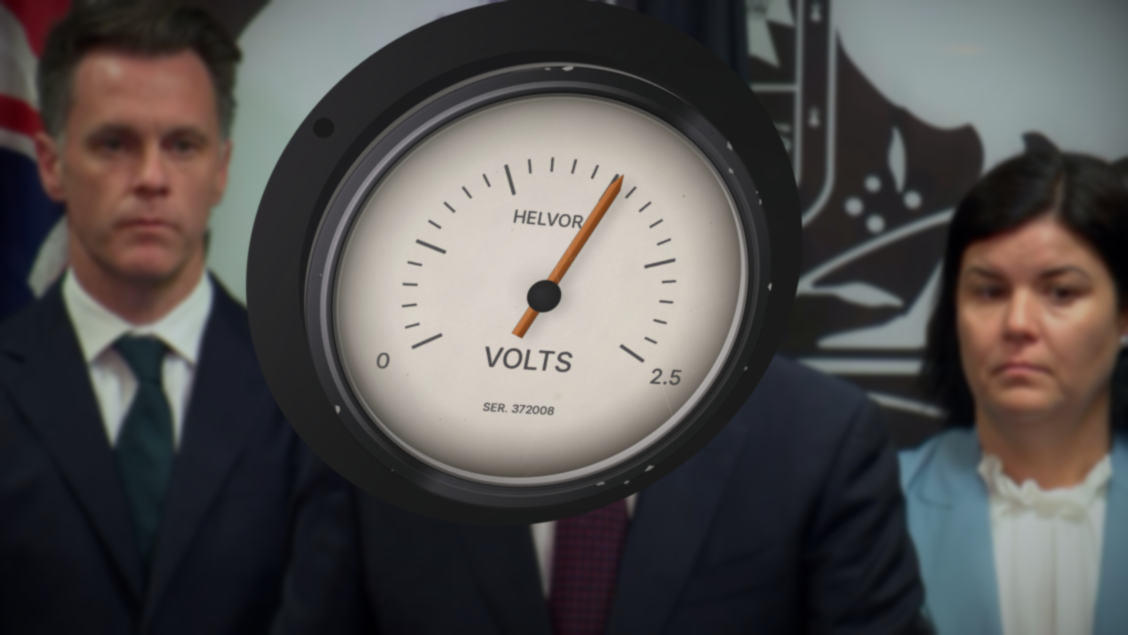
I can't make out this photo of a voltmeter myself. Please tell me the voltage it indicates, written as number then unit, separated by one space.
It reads 1.5 V
